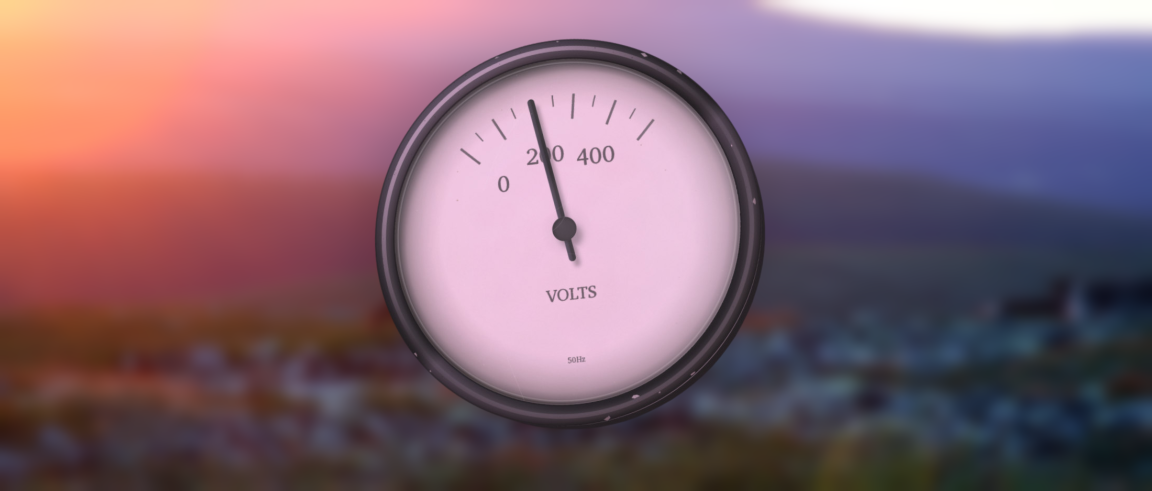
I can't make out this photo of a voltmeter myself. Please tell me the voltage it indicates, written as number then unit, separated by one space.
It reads 200 V
